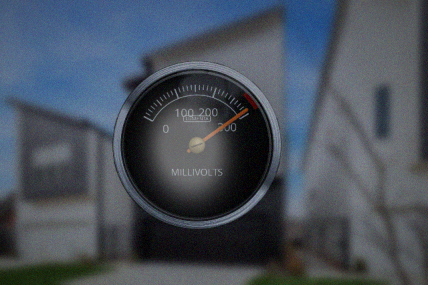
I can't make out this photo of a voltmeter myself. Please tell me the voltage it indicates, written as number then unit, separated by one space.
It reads 290 mV
